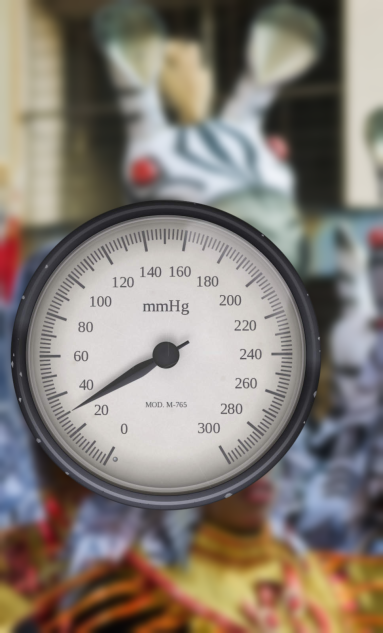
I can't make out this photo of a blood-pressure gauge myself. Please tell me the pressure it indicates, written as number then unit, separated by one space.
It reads 30 mmHg
